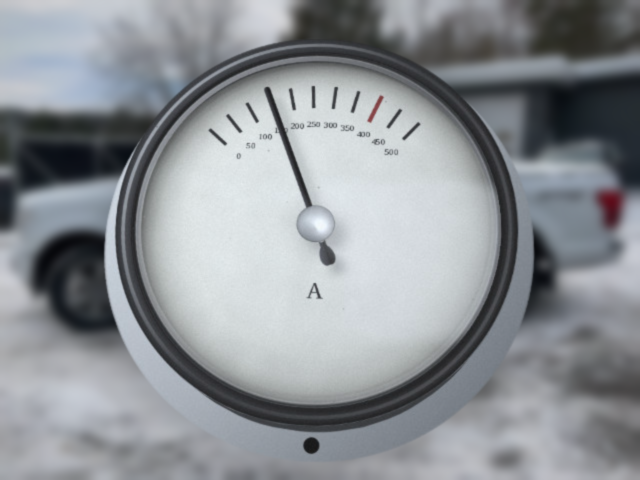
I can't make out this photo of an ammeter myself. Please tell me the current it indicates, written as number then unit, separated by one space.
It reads 150 A
